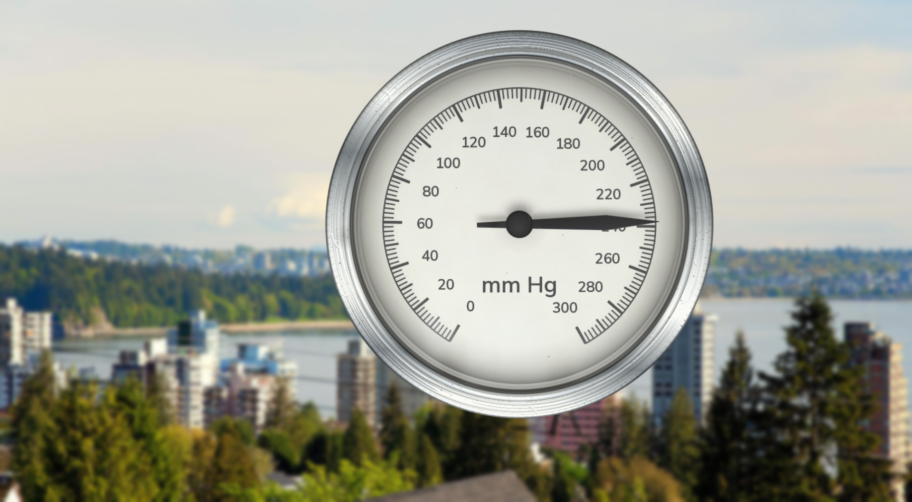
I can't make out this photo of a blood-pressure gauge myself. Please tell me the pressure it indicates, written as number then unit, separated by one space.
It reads 238 mmHg
